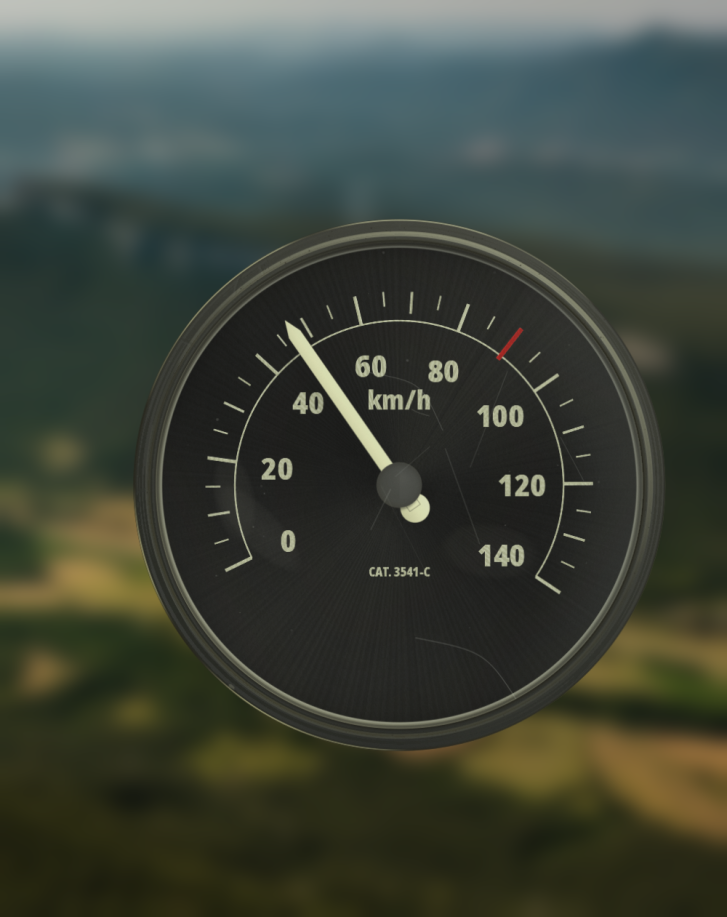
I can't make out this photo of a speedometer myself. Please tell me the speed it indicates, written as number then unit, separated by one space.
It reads 47.5 km/h
